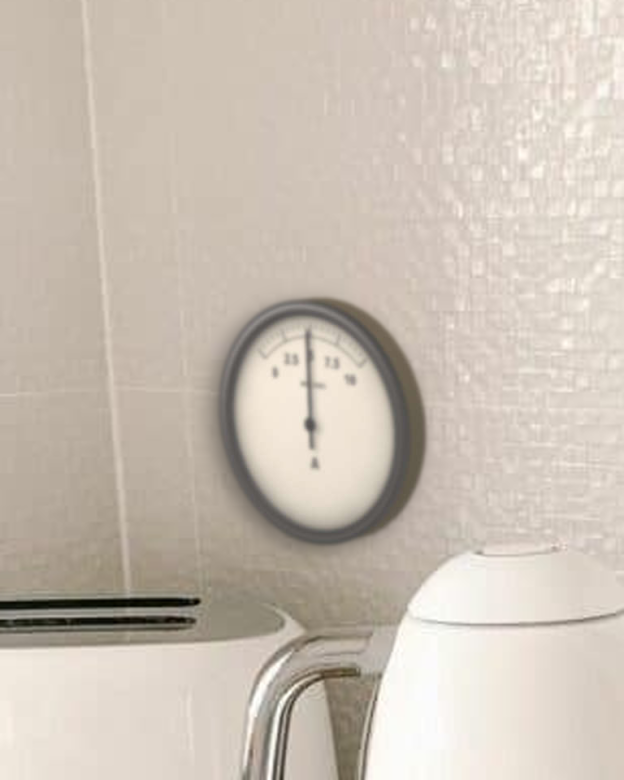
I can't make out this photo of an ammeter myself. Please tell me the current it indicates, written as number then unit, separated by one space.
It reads 5 A
